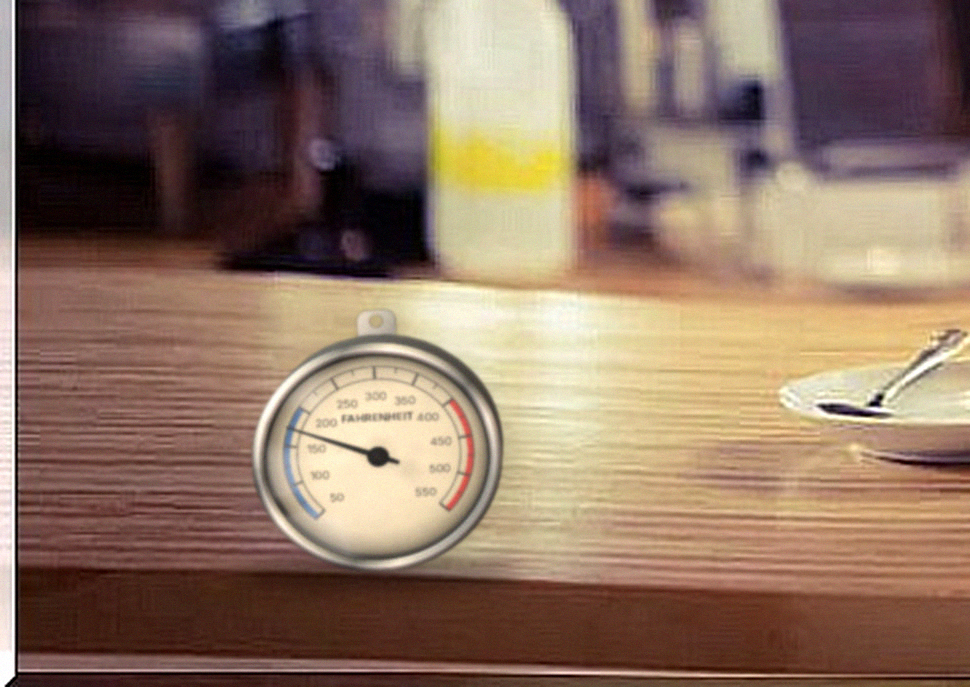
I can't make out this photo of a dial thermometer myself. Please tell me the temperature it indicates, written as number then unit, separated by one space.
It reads 175 °F
